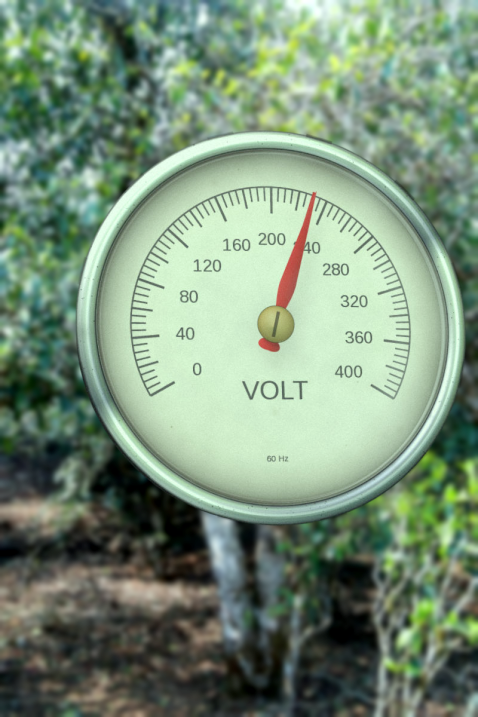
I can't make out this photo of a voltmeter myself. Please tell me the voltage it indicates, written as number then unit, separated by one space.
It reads 230 V
